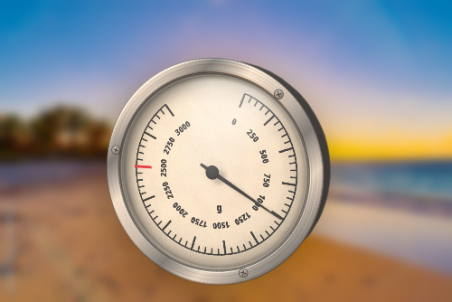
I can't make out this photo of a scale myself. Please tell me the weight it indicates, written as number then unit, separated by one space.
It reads 1000 g
